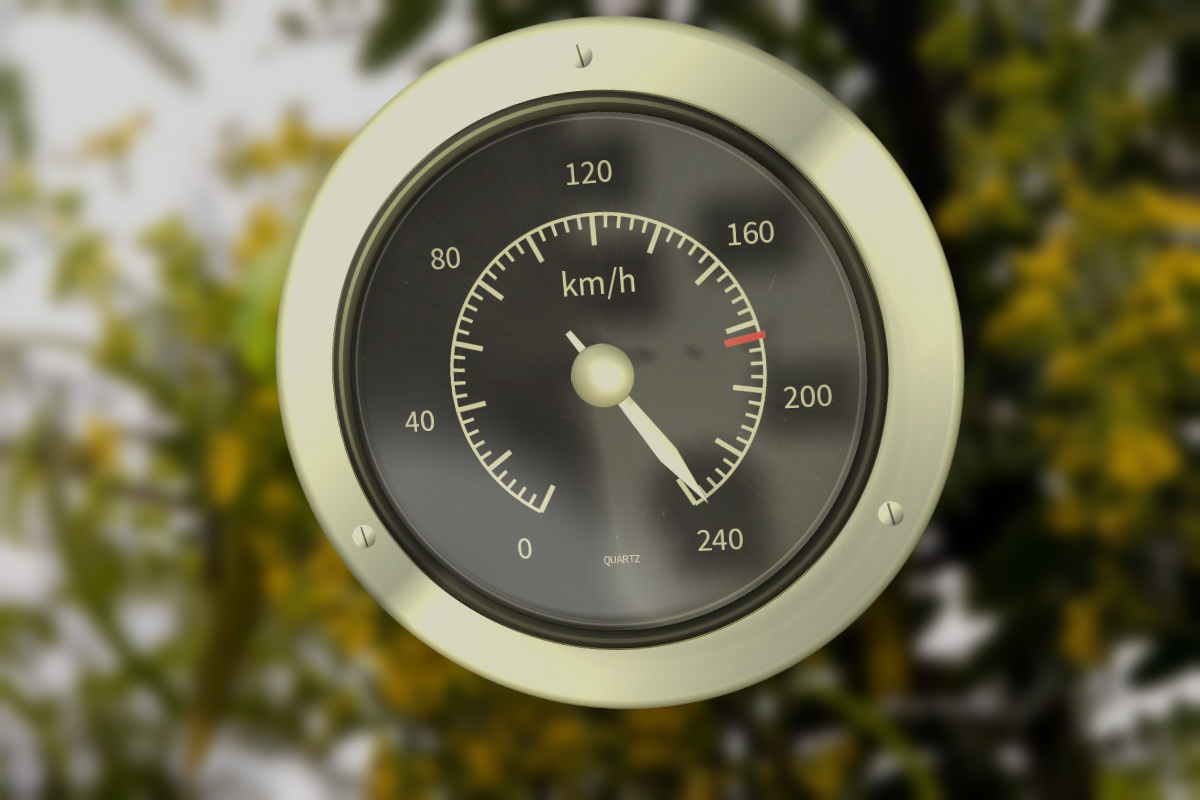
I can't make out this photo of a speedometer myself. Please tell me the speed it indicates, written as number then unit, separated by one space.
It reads 236 km/h
